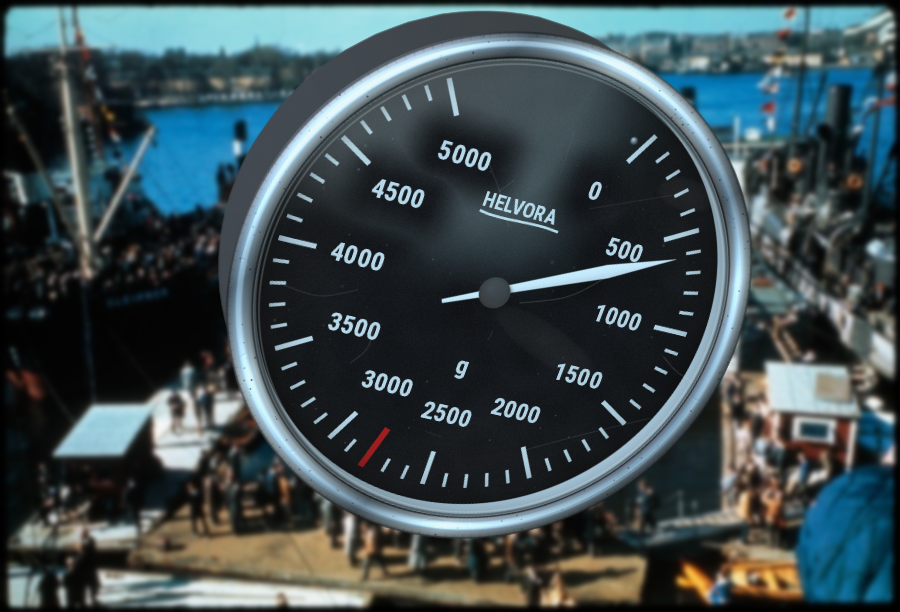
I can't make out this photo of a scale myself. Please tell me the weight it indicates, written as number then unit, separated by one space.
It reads 600 g
